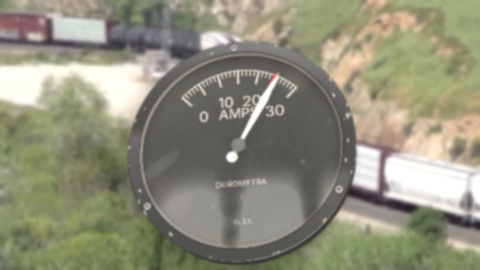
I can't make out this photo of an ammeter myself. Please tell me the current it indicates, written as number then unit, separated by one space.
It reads 25 A
